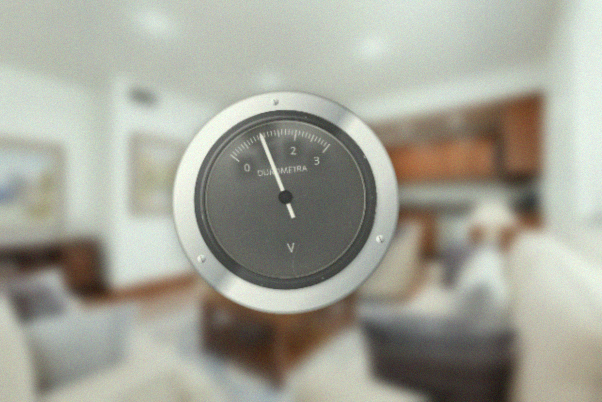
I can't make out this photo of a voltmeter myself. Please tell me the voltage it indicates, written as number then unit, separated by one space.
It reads 1 V
